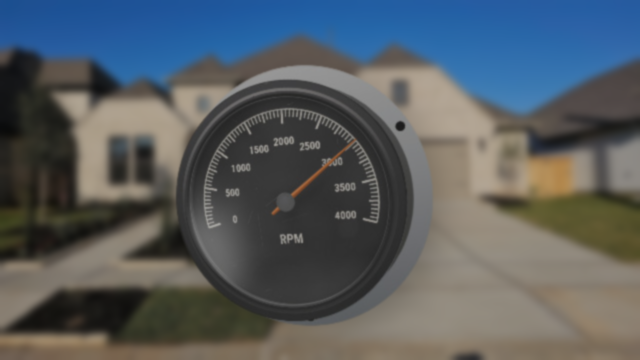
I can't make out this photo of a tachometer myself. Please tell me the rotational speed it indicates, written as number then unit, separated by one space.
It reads 3000 rpm
